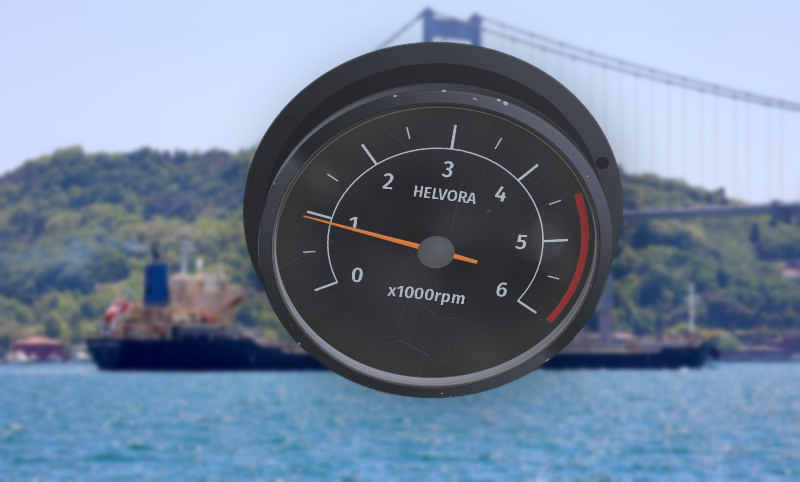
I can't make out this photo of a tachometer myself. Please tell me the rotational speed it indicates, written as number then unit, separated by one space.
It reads 1000 rpm
